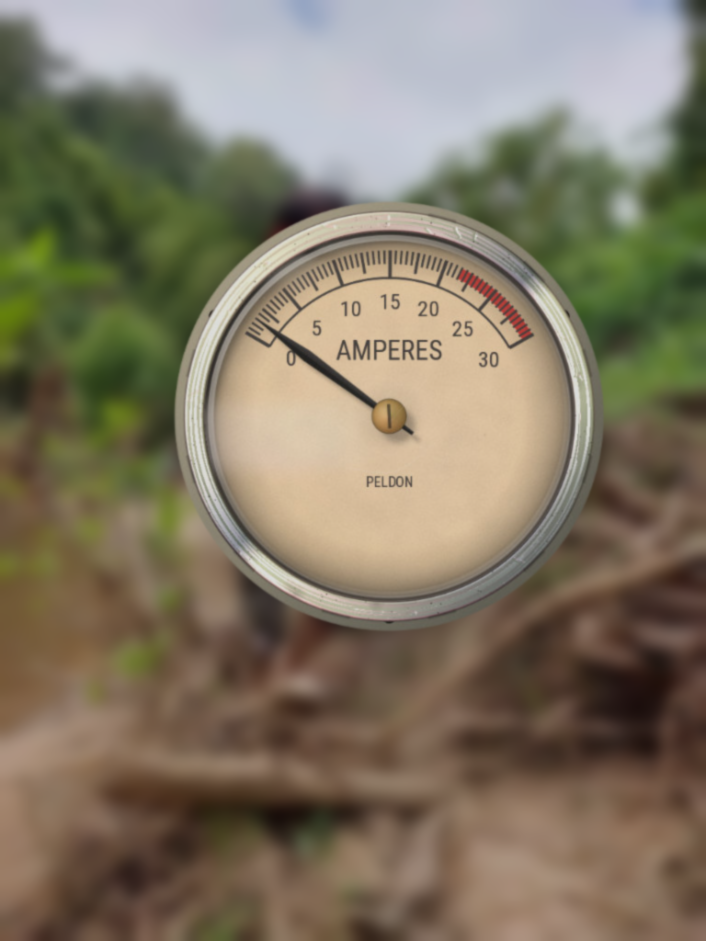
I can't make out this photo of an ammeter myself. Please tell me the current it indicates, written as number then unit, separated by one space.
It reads 1.5 A
